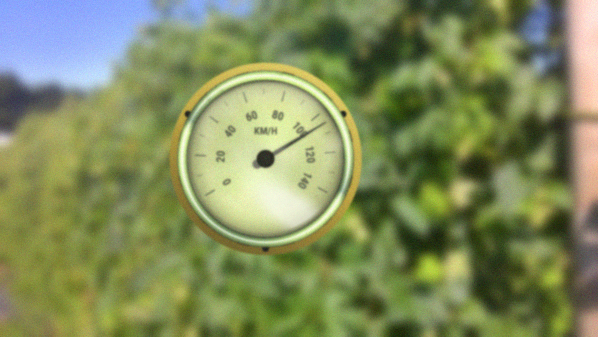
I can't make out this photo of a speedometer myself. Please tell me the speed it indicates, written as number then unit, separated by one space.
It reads 105 km/h
